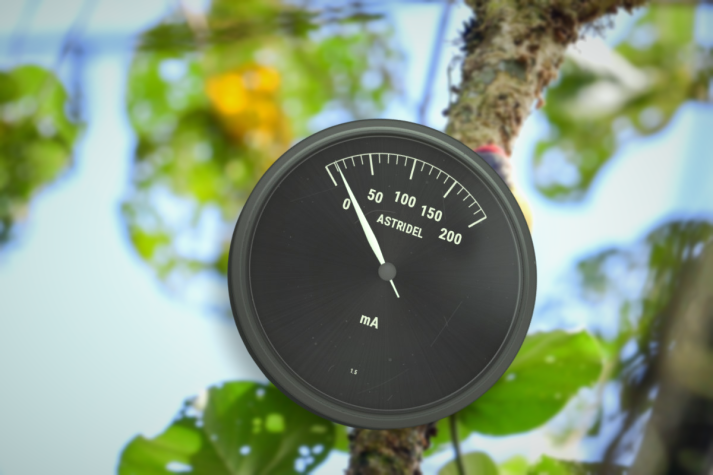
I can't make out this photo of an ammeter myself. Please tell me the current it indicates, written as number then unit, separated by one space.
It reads 10 mA
